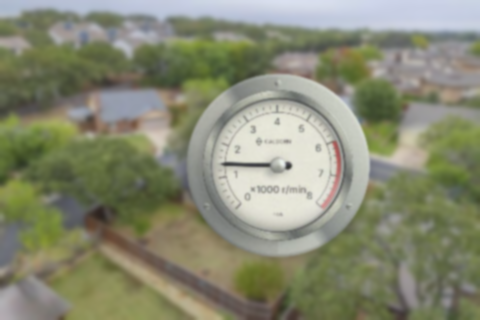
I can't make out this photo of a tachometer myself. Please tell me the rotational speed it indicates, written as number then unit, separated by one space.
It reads 1400 rpm
